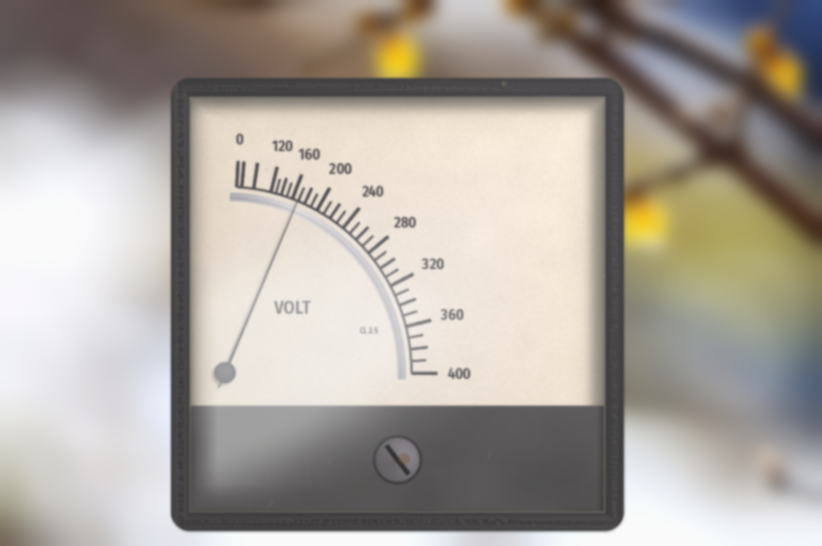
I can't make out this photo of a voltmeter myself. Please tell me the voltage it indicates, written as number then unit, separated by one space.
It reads 170 V
